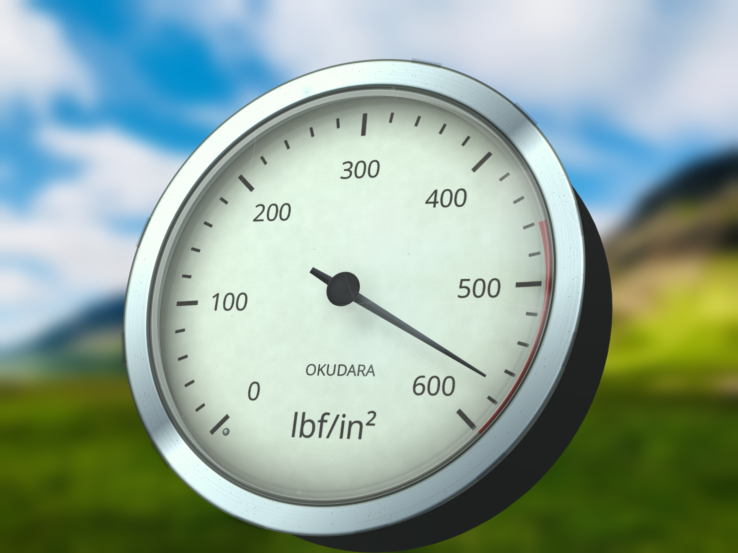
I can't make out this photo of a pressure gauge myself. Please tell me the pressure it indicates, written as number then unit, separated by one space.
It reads 570 psi
